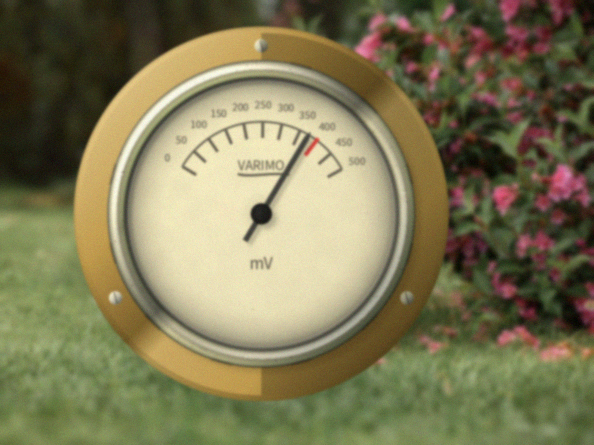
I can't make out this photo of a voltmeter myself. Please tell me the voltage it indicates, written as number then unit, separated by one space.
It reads 375 mV
